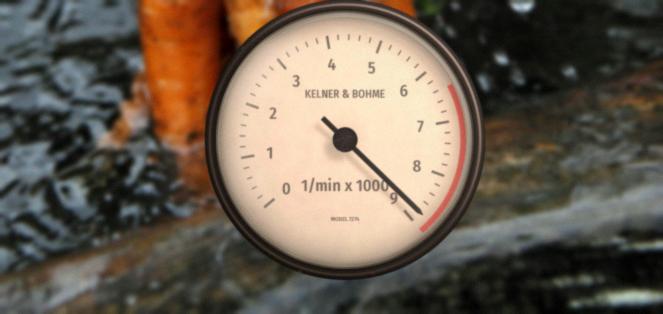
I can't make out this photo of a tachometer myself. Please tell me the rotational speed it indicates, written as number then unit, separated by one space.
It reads 8800 rpm
